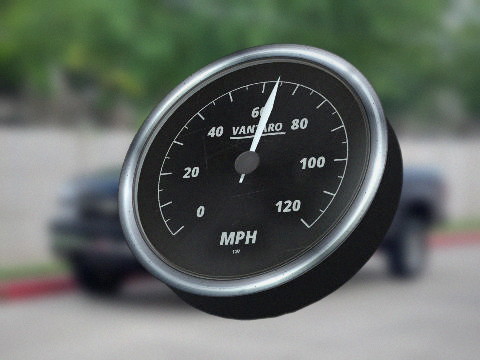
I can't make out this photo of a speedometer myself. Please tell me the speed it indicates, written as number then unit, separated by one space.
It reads 65 mph
